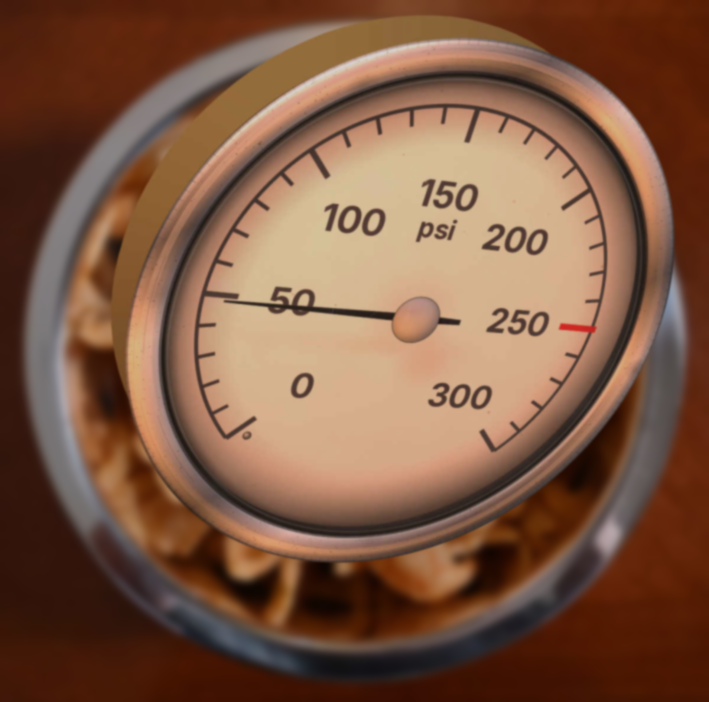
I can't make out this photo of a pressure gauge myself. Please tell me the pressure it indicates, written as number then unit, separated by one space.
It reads 50 psi
